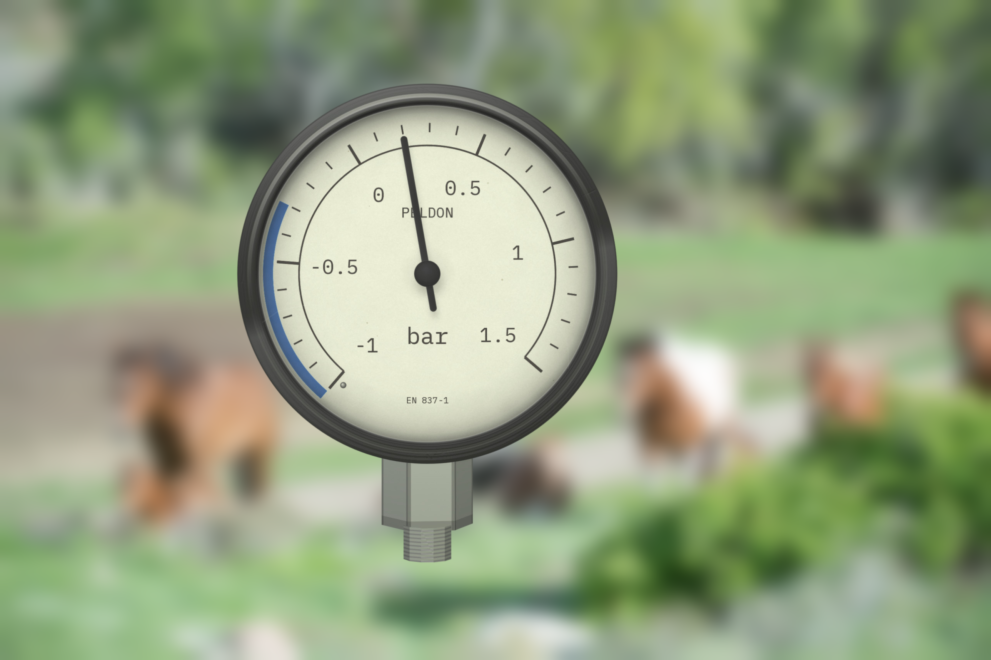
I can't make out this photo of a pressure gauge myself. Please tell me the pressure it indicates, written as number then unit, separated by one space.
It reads 0.2 bar
